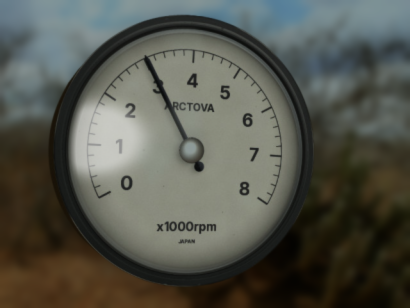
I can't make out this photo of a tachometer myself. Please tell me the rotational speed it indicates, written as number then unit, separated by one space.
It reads 3000 rpm
